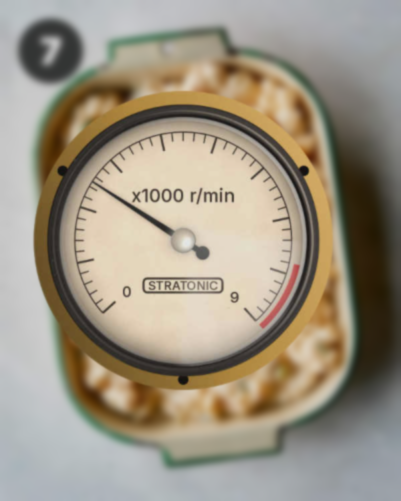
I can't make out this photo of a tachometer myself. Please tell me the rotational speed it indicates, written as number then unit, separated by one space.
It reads 2500 rpm
